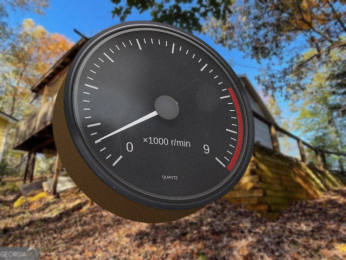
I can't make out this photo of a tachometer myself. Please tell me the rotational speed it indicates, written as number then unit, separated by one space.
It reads 600 rpm
